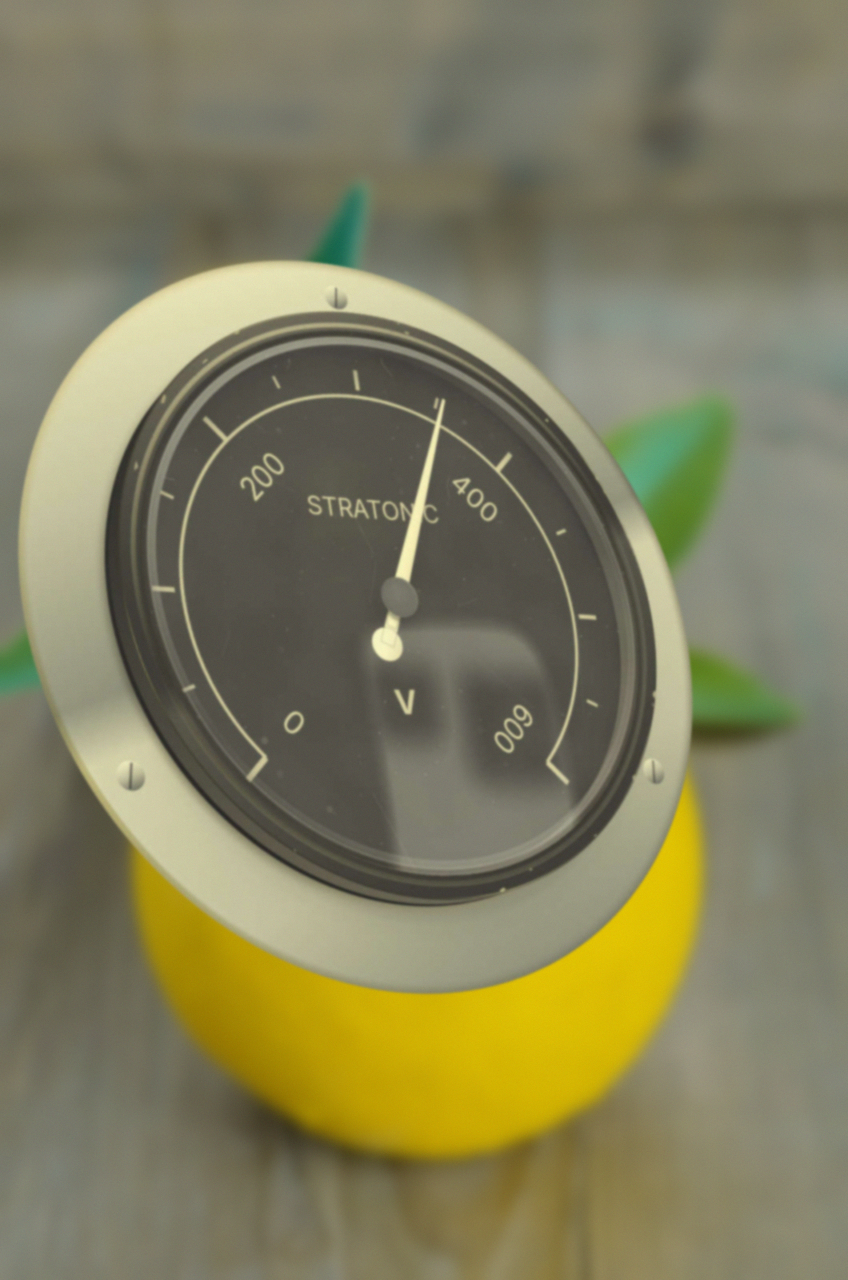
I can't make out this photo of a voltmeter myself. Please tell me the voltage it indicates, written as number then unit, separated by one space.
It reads 350 V
